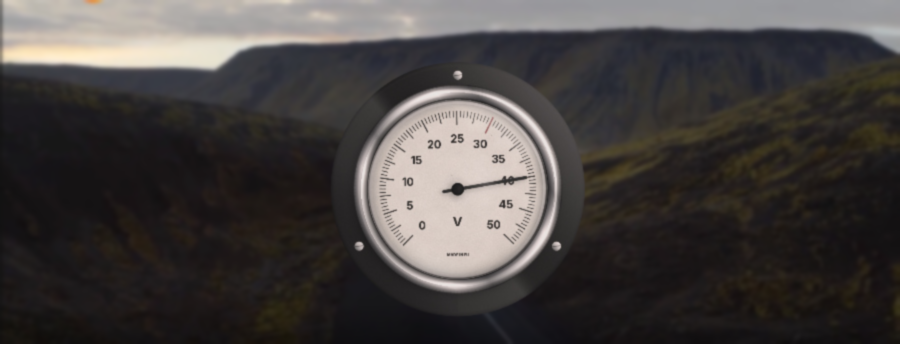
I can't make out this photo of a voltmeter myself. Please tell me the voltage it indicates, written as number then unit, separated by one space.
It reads 40 V
